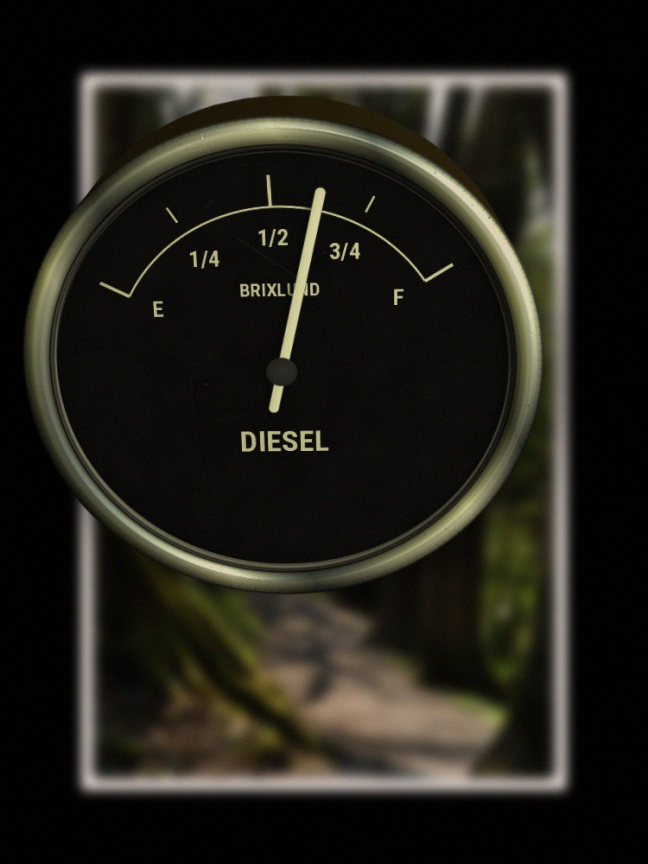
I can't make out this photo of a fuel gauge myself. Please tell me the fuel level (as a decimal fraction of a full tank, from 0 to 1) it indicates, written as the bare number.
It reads 0.625
